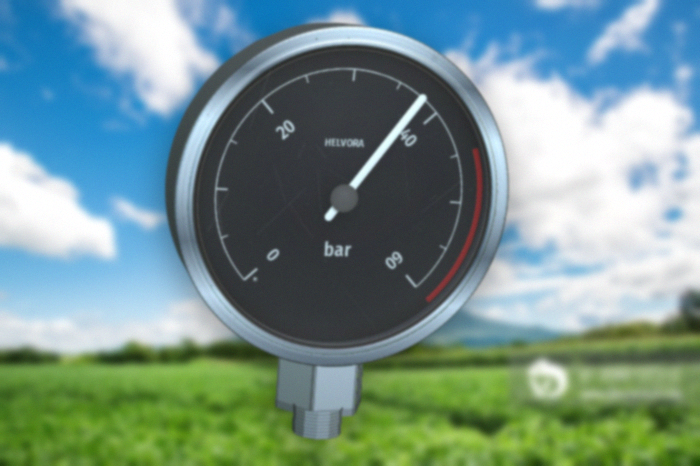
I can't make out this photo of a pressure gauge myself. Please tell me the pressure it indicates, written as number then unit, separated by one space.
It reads 37.5 bar
